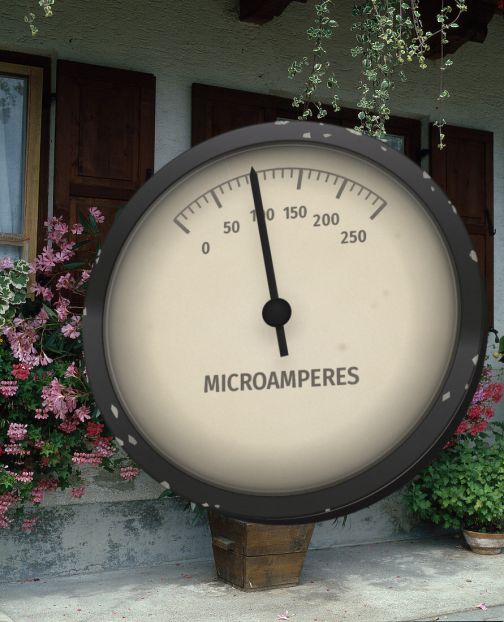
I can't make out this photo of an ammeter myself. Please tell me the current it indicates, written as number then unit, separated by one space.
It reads 100 µA
